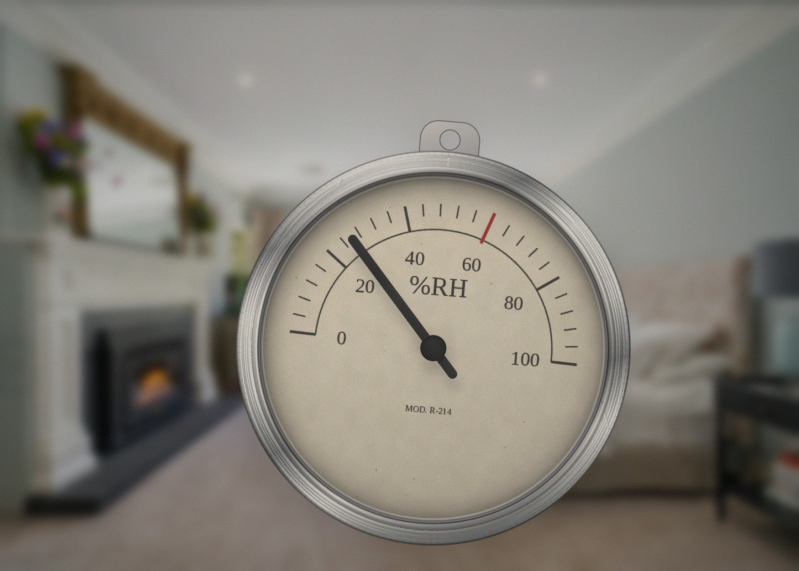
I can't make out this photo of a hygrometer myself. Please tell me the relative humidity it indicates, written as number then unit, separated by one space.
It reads 26 %
